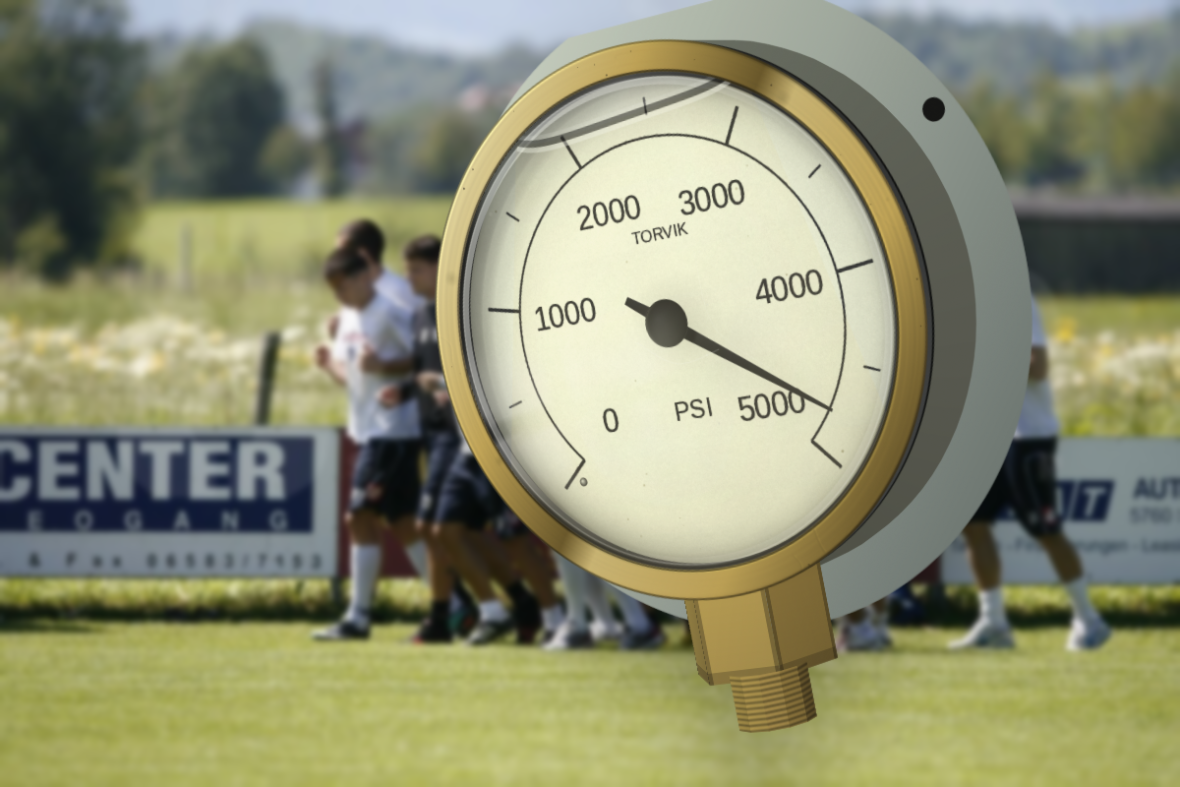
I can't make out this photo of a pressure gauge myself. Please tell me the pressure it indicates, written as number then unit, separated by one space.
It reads 4750 psi
